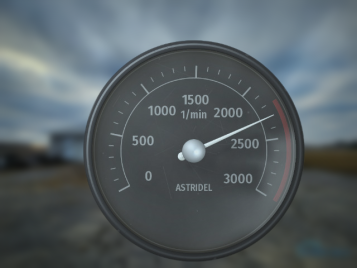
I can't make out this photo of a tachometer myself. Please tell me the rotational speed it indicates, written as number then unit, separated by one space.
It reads 2300 rpm
